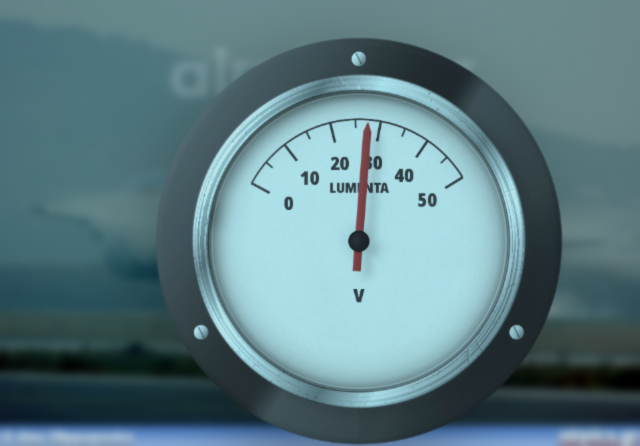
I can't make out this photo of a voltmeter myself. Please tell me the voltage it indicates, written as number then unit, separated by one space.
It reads 27.5 V
